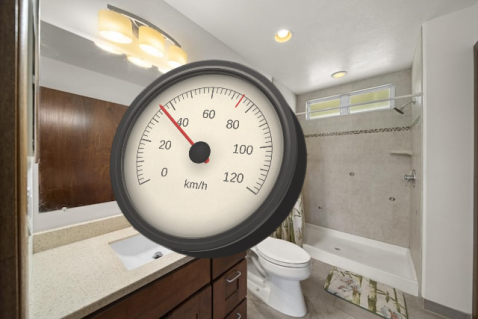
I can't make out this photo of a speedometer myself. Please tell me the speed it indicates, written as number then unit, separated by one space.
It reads 36 km/h
